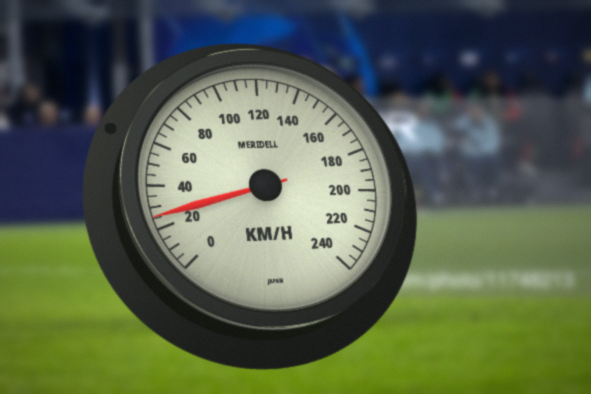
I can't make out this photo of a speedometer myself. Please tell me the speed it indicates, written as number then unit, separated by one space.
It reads 25 km/h
